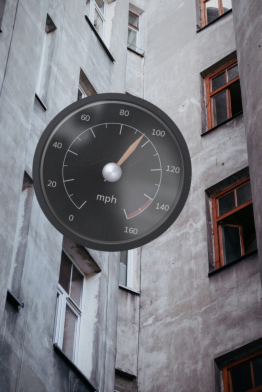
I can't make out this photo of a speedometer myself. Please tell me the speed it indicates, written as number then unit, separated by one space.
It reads 95 mph
